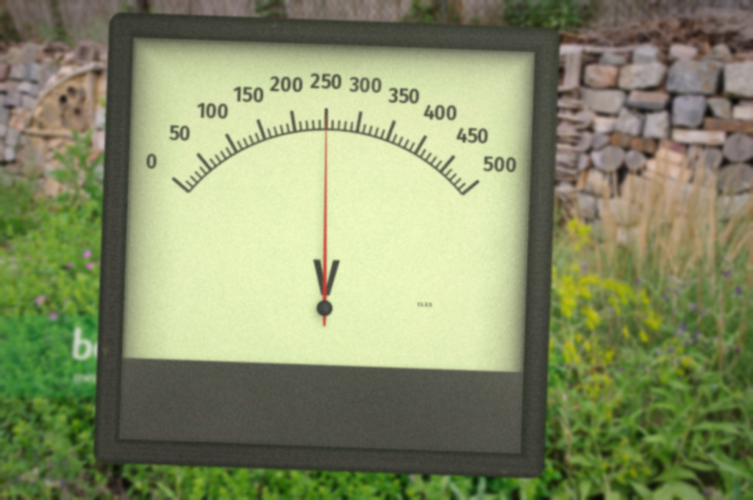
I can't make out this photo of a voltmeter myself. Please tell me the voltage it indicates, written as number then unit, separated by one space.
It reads 250 V
